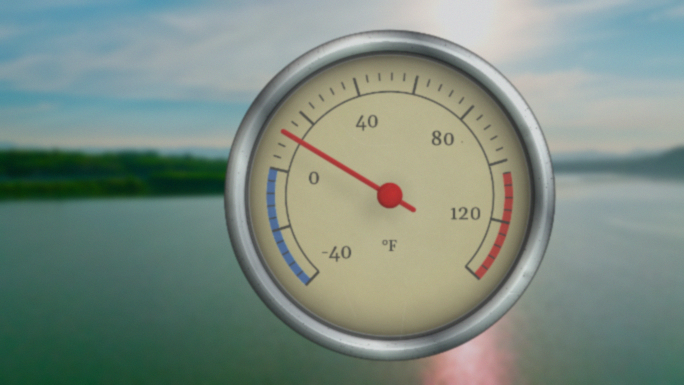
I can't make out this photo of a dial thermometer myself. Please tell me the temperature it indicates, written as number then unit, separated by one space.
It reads 12 °F
